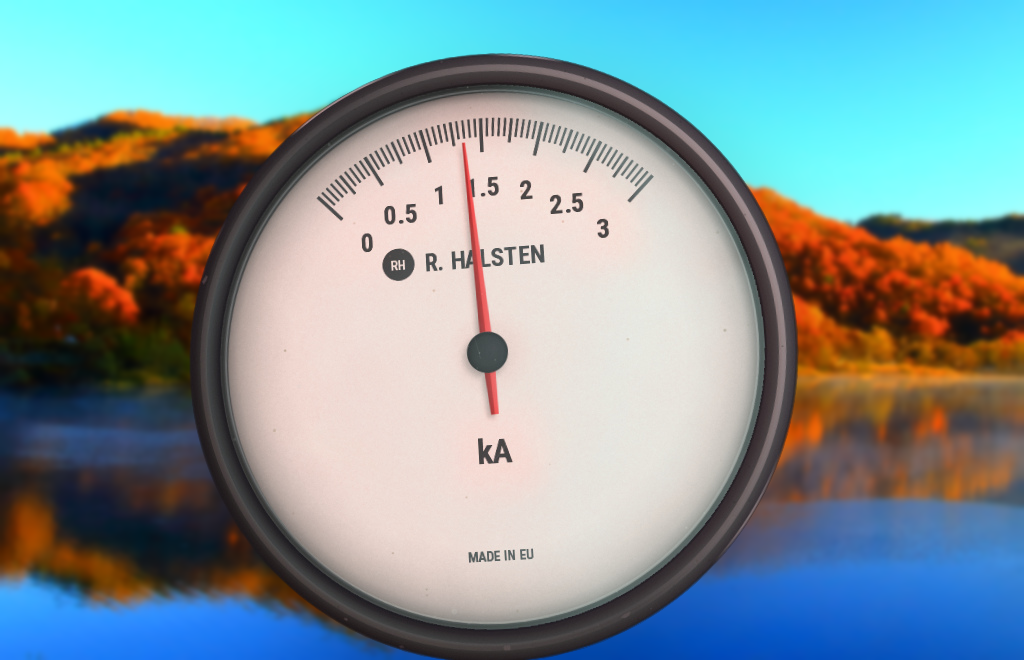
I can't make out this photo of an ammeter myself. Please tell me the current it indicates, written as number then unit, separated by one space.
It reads 1.35 kA
